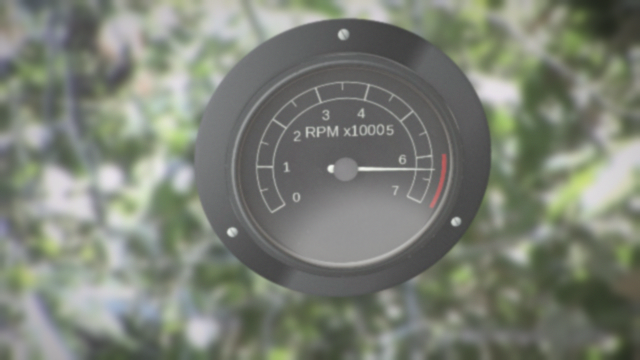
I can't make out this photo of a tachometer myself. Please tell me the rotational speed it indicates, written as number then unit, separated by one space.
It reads 6250 rpm
